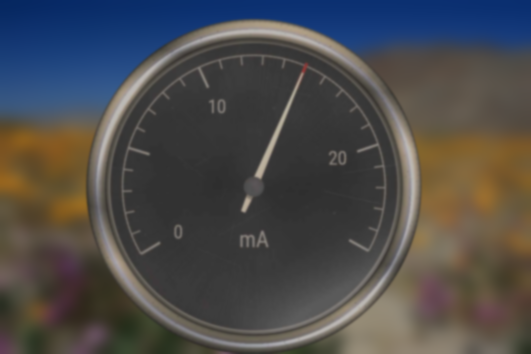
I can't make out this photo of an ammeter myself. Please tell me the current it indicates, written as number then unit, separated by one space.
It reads 15 mA
